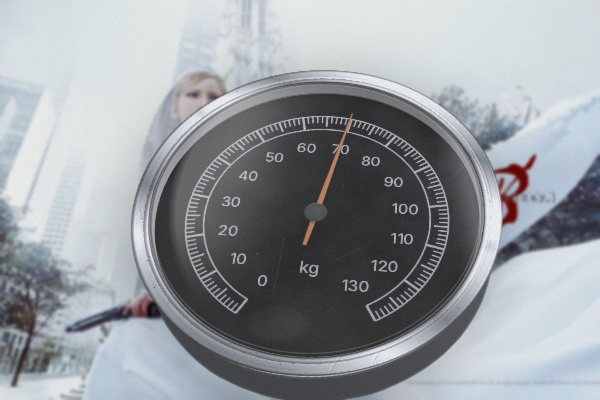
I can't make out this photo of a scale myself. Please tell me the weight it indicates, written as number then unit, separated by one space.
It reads 70 kg
